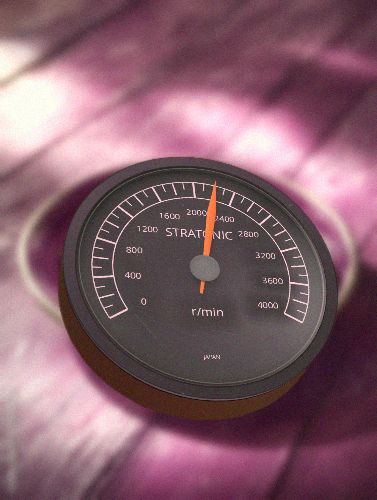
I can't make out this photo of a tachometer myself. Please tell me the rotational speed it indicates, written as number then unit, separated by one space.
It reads 2200 rpm
